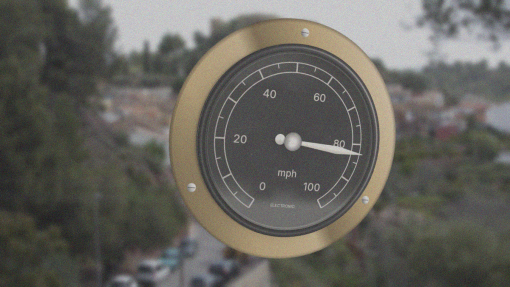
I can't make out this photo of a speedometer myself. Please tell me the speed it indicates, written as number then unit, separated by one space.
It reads 82.5 mph
